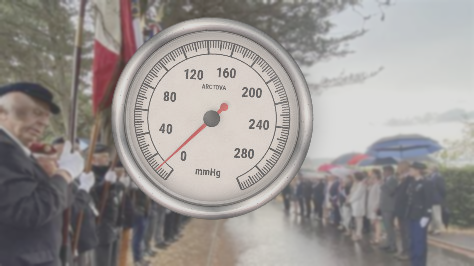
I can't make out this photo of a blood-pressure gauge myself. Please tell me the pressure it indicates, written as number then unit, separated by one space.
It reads 10 mmHg
